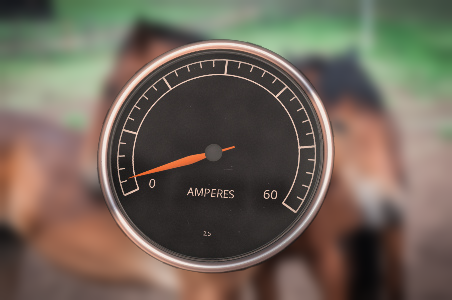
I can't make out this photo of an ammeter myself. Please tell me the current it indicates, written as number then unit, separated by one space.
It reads 2 A
